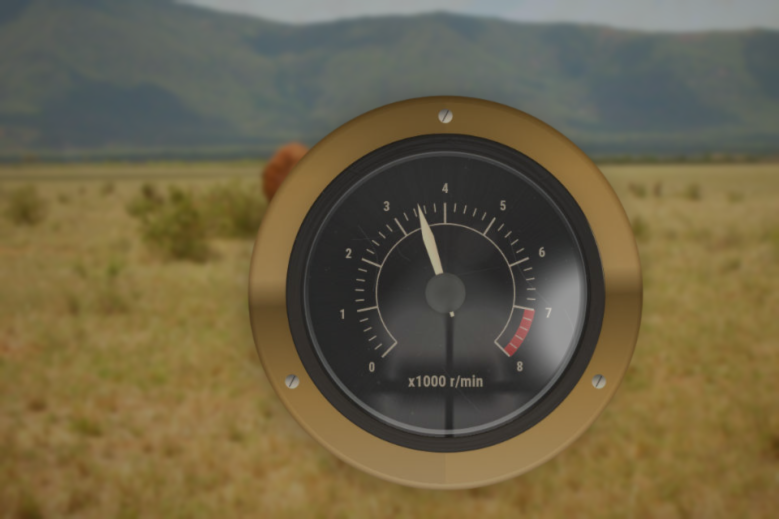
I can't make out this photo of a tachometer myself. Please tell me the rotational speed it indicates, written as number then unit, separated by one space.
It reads 3500 rpm
